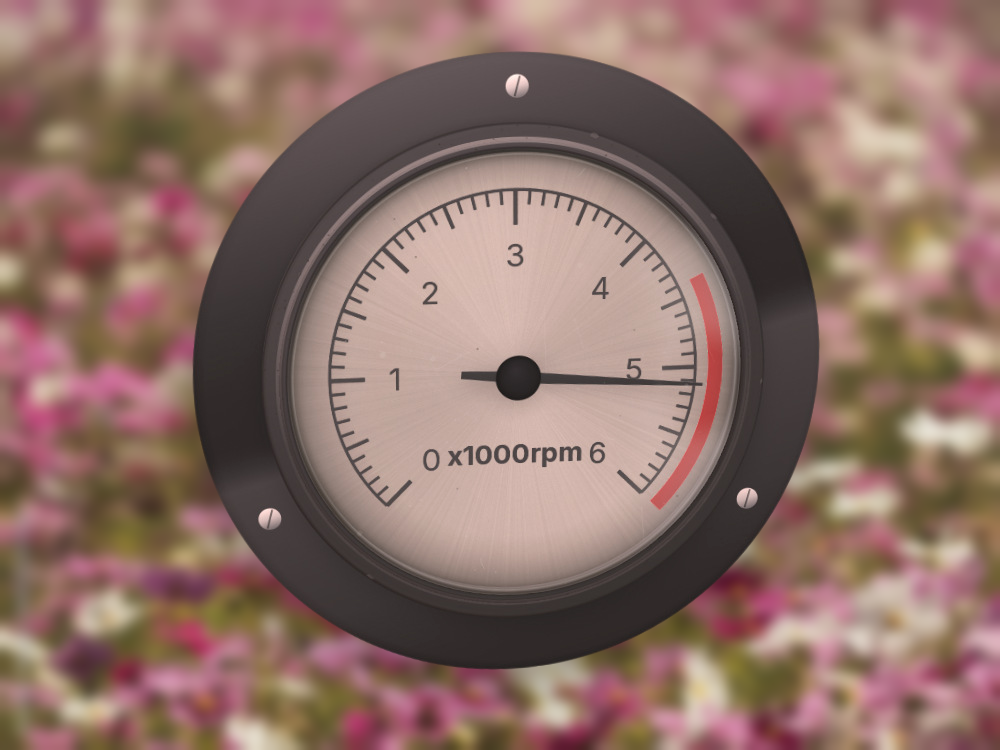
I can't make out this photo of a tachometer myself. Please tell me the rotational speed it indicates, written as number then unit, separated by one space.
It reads 5100 rpm
